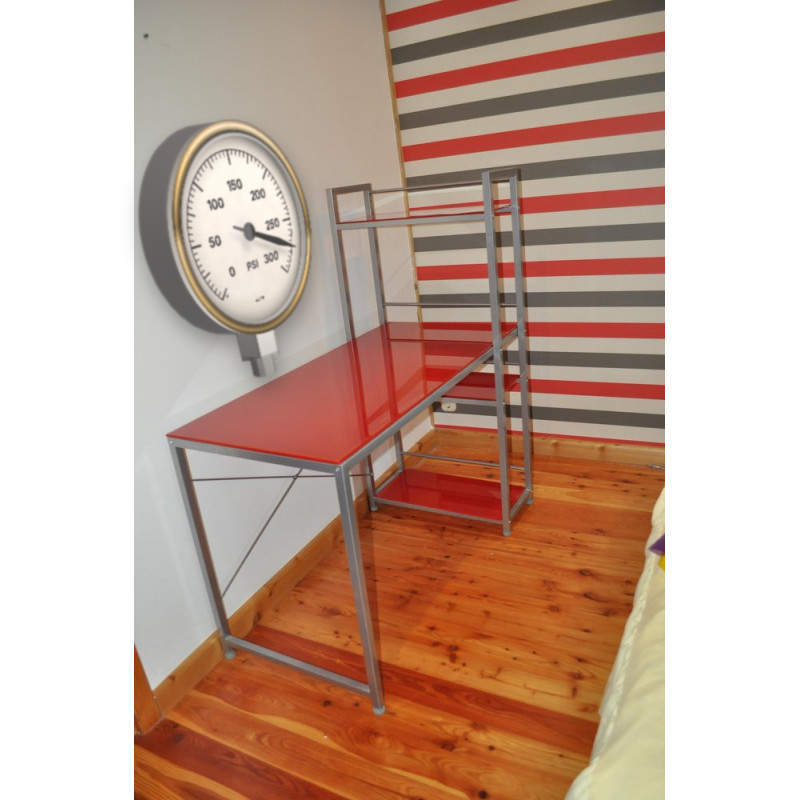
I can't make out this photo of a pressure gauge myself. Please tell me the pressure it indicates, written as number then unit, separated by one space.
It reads 275 psi
